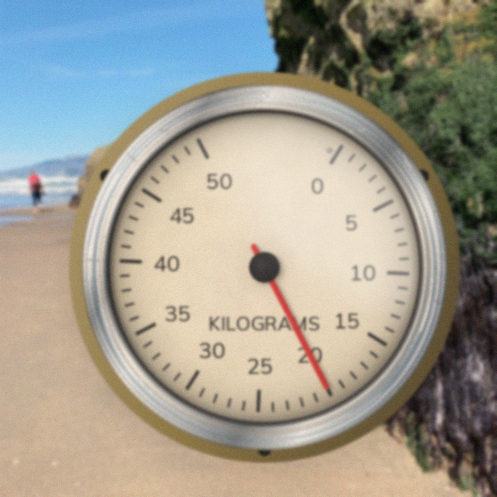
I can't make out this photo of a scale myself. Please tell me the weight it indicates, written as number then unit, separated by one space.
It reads 20 kg
